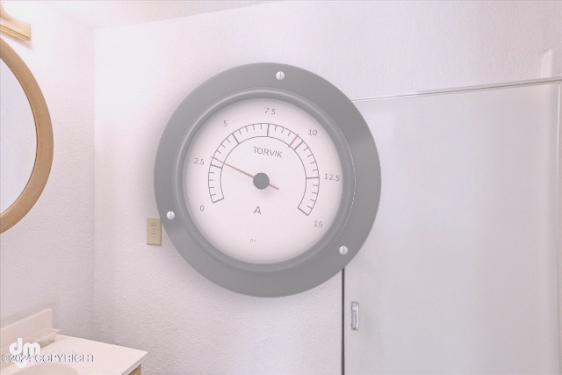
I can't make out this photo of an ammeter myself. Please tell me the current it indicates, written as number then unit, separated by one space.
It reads 3 A
